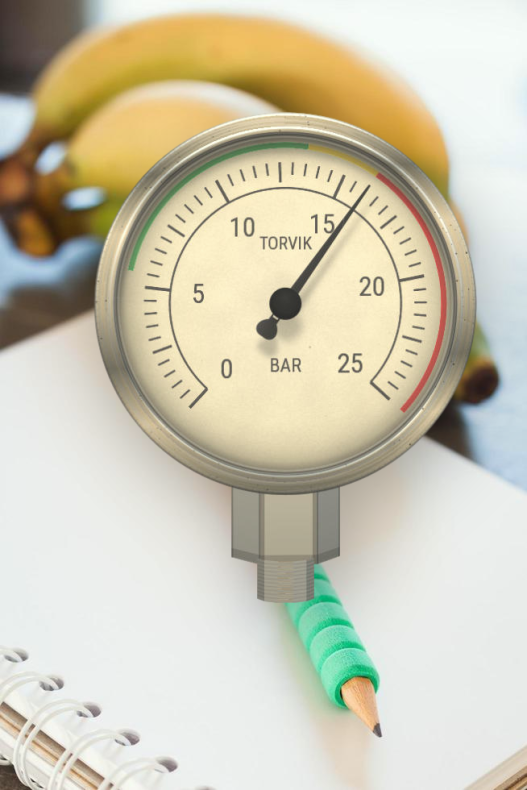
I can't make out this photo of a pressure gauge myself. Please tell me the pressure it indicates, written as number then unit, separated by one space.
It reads 16 bar
